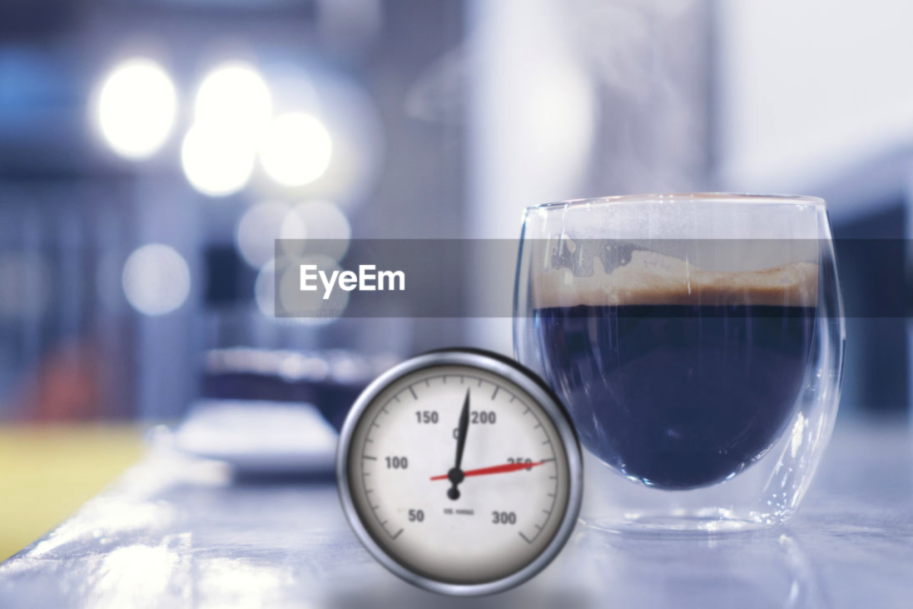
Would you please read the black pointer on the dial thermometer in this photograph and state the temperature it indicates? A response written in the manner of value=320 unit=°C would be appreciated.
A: value=185 unit=°C
